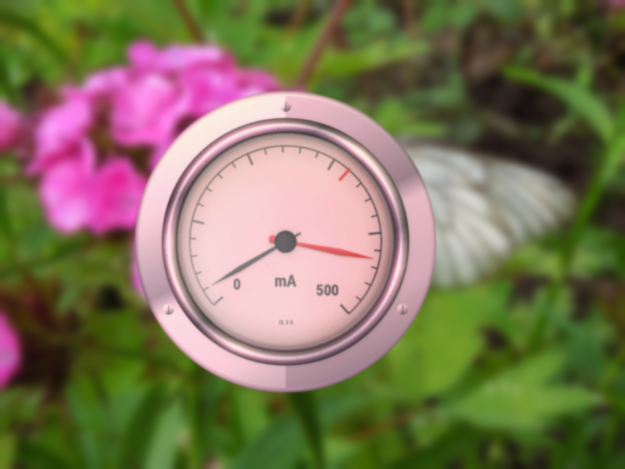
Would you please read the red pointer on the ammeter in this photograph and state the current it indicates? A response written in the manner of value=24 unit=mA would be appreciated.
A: value=430 unit=mA
